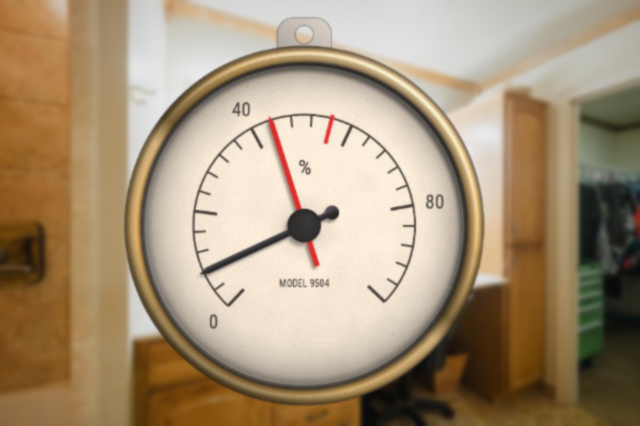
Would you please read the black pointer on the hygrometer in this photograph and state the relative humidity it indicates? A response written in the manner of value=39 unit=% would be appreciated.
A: value=8 unit=%
